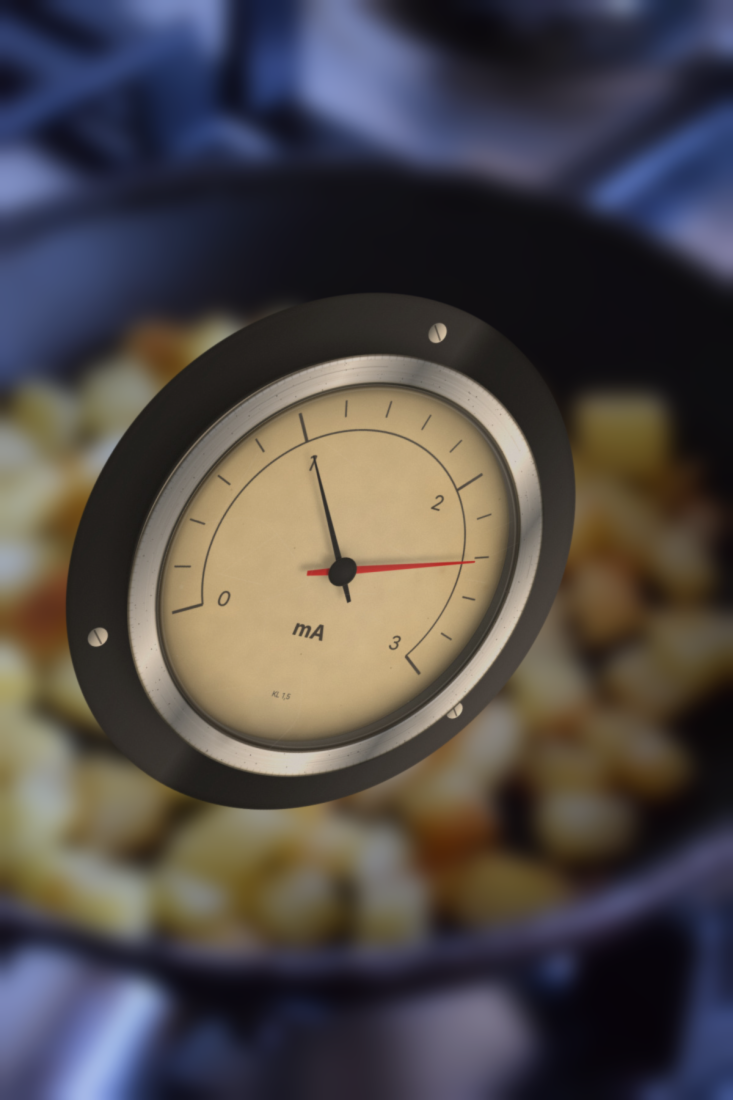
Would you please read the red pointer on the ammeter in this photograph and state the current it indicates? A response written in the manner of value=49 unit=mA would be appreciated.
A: value=2.4 unit=mA
